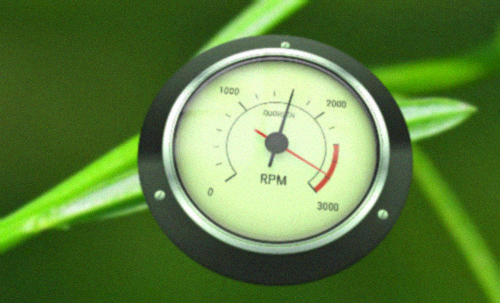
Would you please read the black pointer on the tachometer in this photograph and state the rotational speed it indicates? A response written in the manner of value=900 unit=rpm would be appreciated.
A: value=1600 unit=rpm
